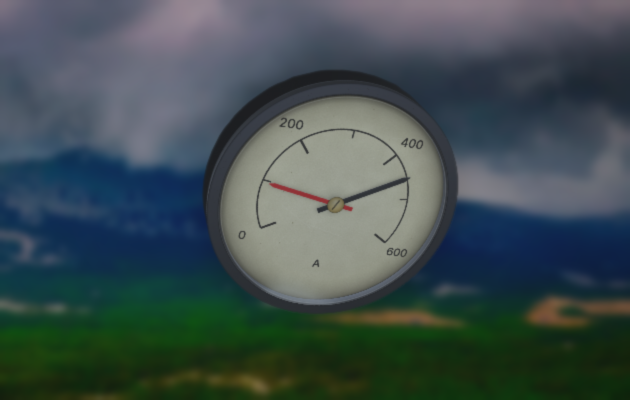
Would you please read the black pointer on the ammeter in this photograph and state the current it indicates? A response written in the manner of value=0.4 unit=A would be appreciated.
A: value=450 unit=A
